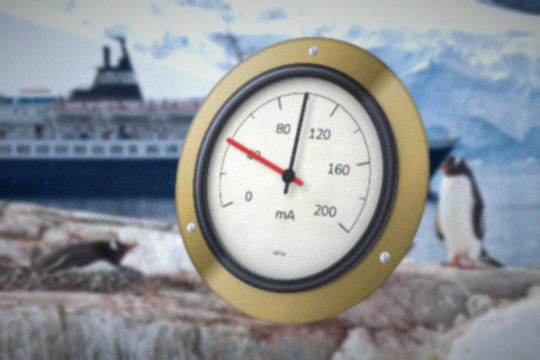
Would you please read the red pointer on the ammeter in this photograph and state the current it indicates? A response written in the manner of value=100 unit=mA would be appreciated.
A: value=40 unit=mA
